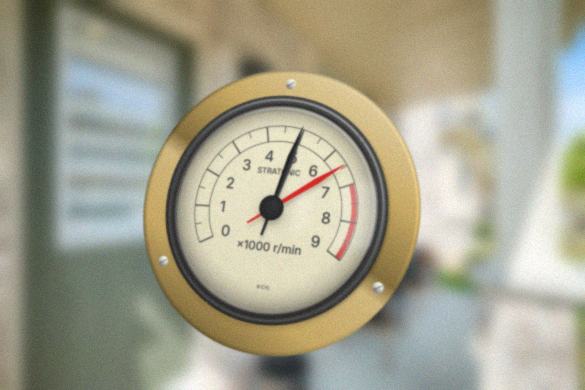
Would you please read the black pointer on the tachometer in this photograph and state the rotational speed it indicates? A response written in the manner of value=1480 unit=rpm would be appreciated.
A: value=5000 unit=rpm
